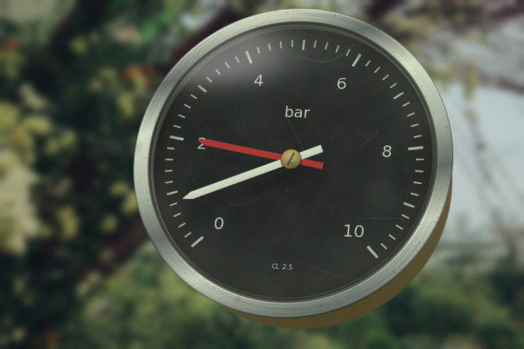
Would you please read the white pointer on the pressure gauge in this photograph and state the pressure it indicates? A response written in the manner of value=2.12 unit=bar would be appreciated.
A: value=0.8 unit=bar
